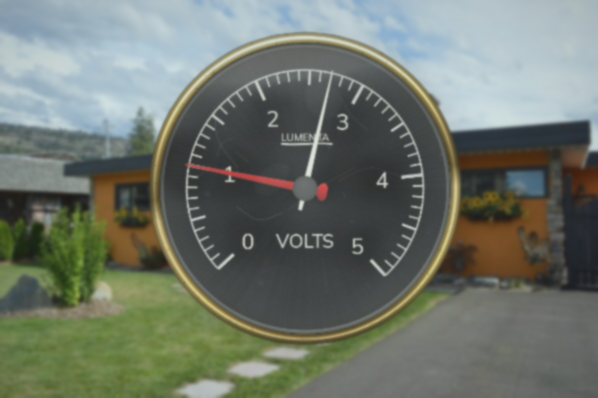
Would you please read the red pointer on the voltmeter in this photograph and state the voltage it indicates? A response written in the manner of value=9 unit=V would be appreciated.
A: value=1 unit=V
